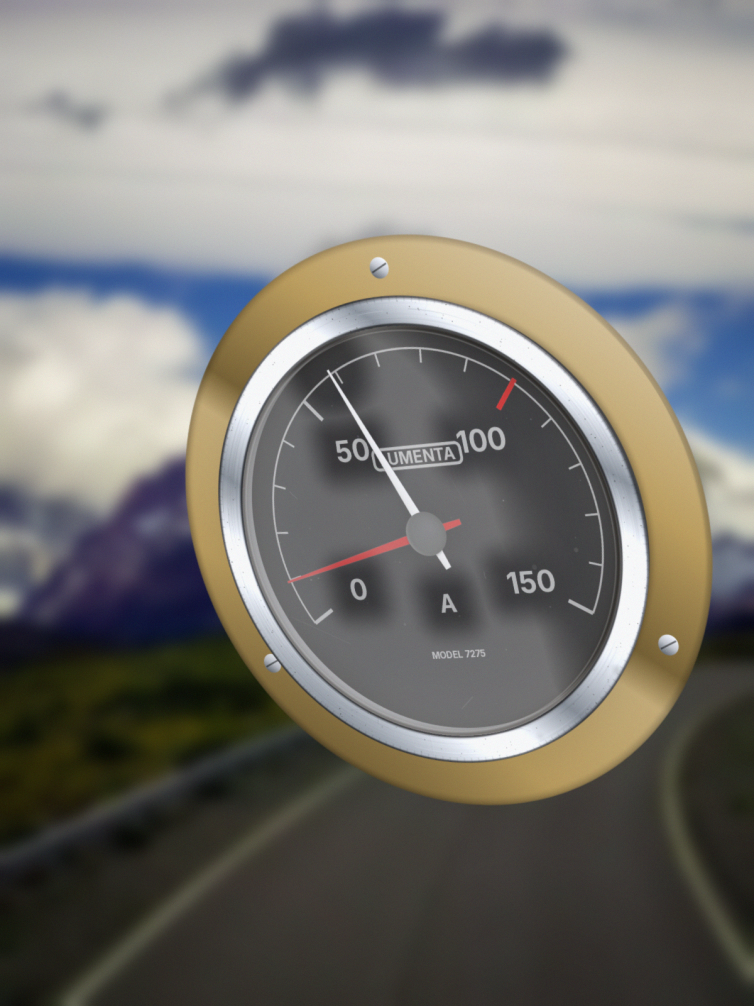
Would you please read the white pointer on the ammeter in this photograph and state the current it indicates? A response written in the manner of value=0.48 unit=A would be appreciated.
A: value=60 unit=A
